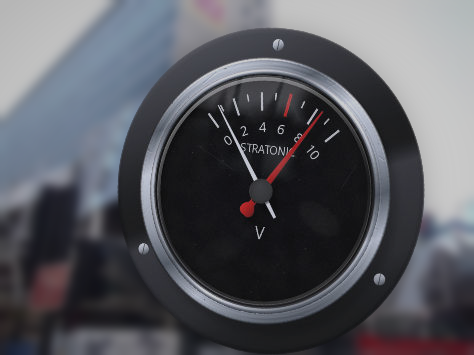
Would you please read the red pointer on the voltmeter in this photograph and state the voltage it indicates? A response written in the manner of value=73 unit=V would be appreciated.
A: value=8.5 unit=V
